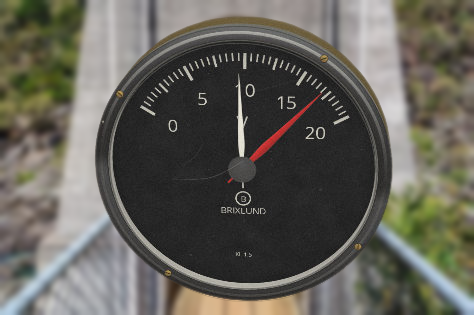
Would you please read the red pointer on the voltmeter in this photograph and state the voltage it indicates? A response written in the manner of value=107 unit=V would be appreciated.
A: value=17 unit=V
